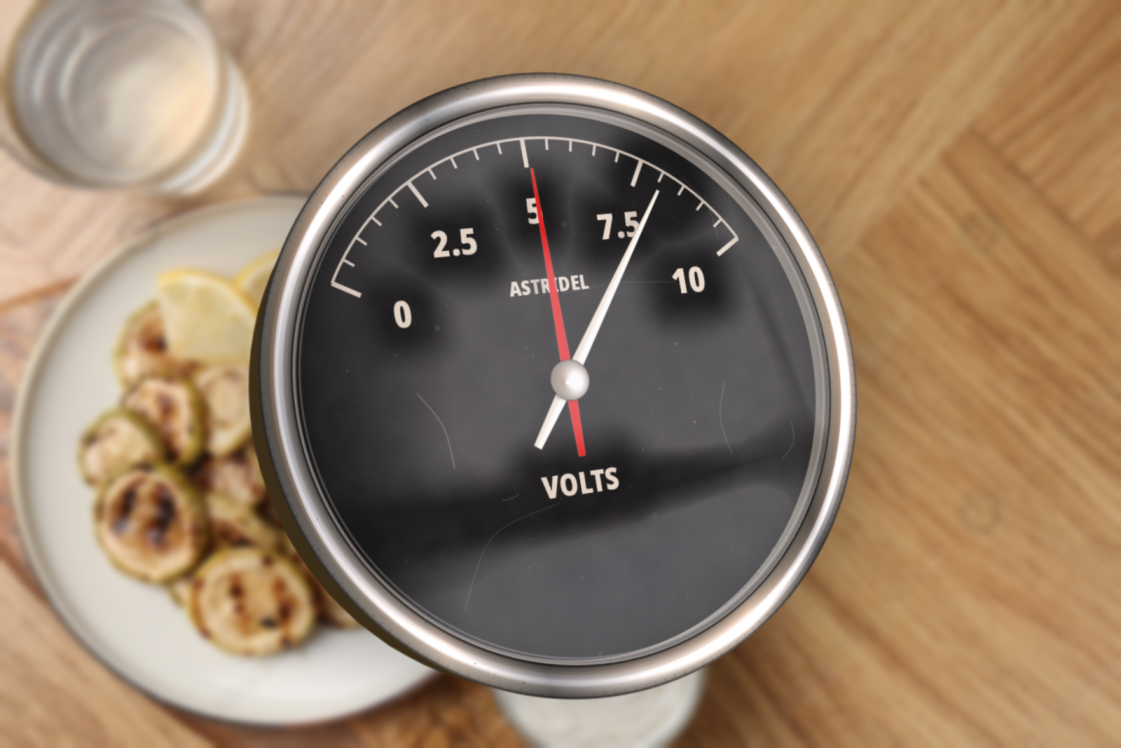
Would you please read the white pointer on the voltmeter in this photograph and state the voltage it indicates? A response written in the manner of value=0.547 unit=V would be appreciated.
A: value=8 unit=V
